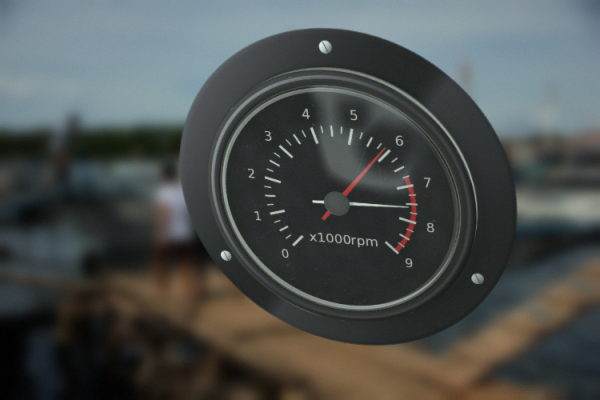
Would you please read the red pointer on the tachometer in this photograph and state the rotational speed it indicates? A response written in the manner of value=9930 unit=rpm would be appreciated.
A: value=5875 unit=rpm
